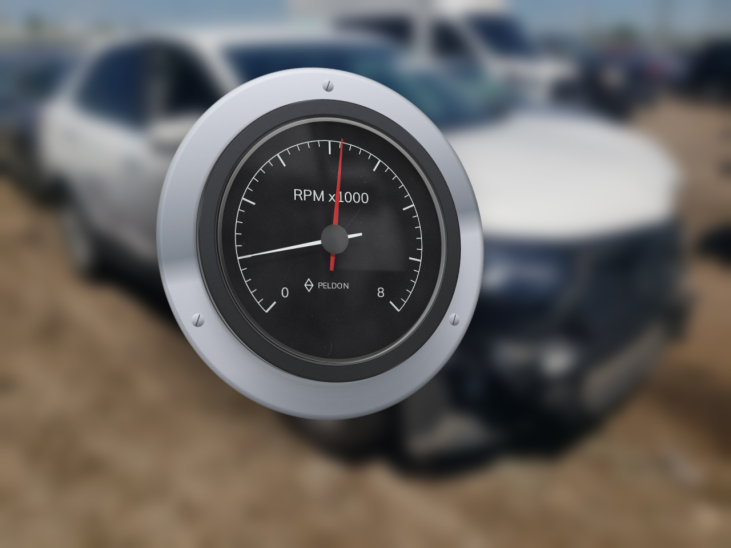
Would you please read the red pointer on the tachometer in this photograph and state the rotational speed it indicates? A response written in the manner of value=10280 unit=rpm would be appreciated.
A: value=4200 unit=rpm
